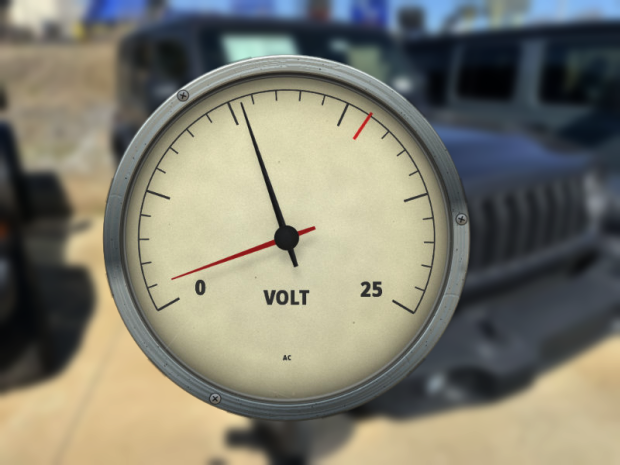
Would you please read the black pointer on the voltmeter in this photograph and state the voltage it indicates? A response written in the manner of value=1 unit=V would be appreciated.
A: value=10.5 unit=V
